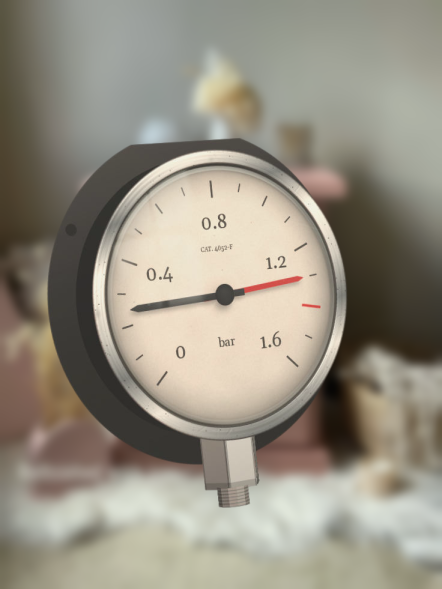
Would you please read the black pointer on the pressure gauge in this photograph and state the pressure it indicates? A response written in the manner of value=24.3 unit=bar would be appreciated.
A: value=0.25 unit=bar
